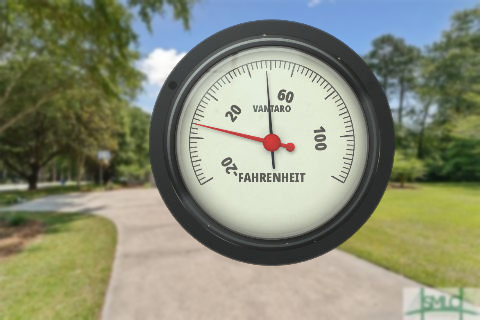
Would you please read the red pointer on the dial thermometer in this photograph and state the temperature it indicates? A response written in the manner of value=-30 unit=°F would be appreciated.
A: value=6 unit=°F
